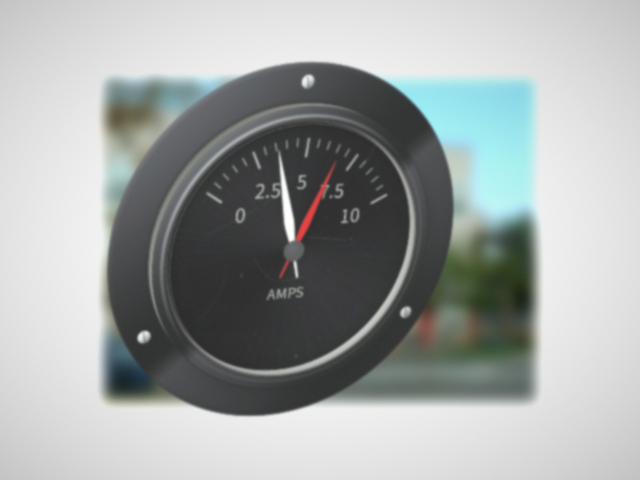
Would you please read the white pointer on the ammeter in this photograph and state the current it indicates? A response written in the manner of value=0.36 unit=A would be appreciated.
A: value=3.5 unit=A
